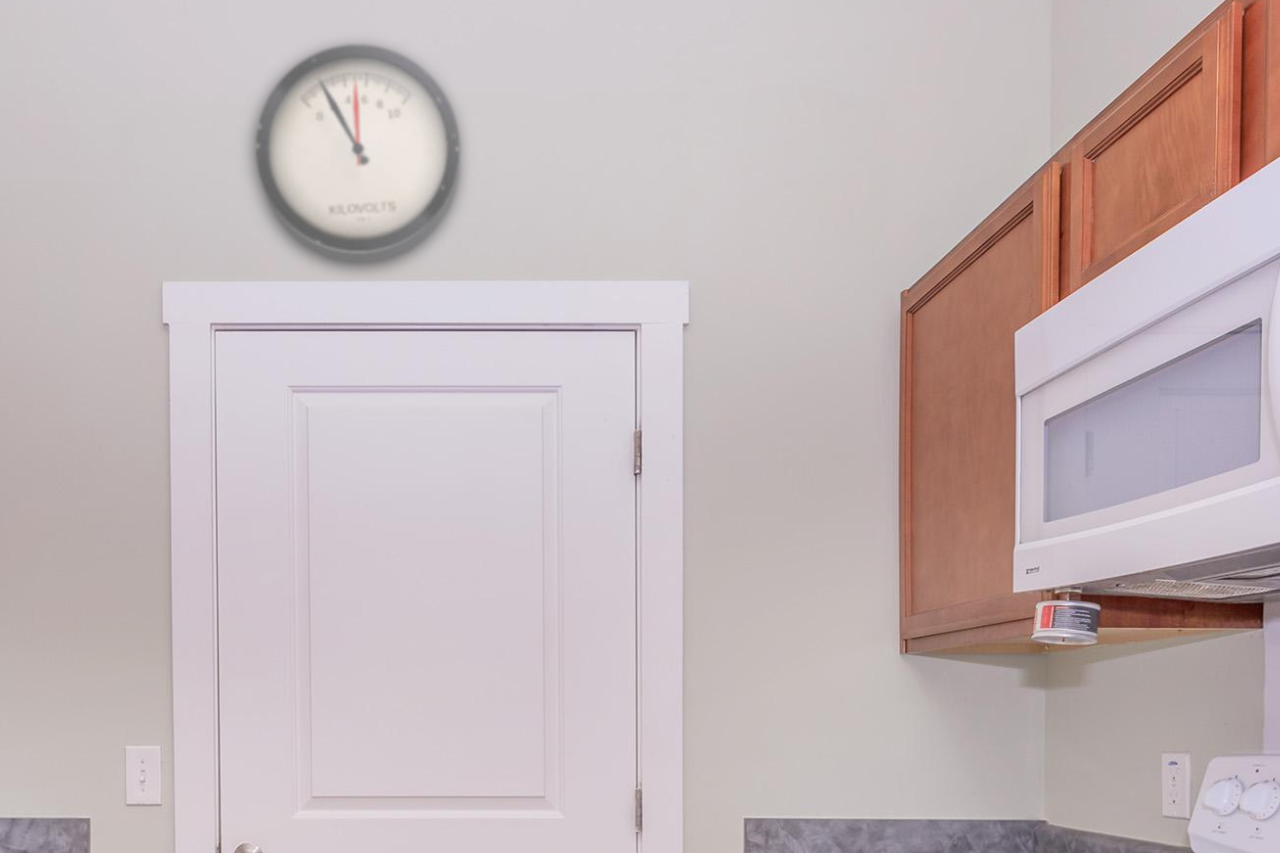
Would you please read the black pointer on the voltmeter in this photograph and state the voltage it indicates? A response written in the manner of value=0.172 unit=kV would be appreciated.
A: value=2 unit=kV
